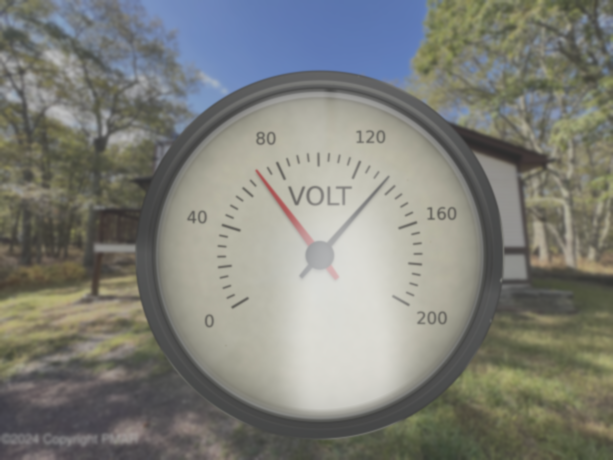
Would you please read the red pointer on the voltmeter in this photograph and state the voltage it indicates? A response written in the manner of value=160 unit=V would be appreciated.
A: value=70 unit=V
